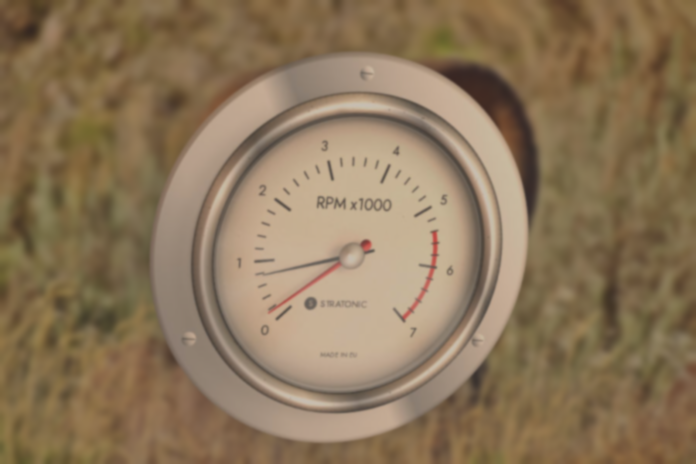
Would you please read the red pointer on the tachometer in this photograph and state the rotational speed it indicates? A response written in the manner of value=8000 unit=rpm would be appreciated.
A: value=200 unit=rpm
